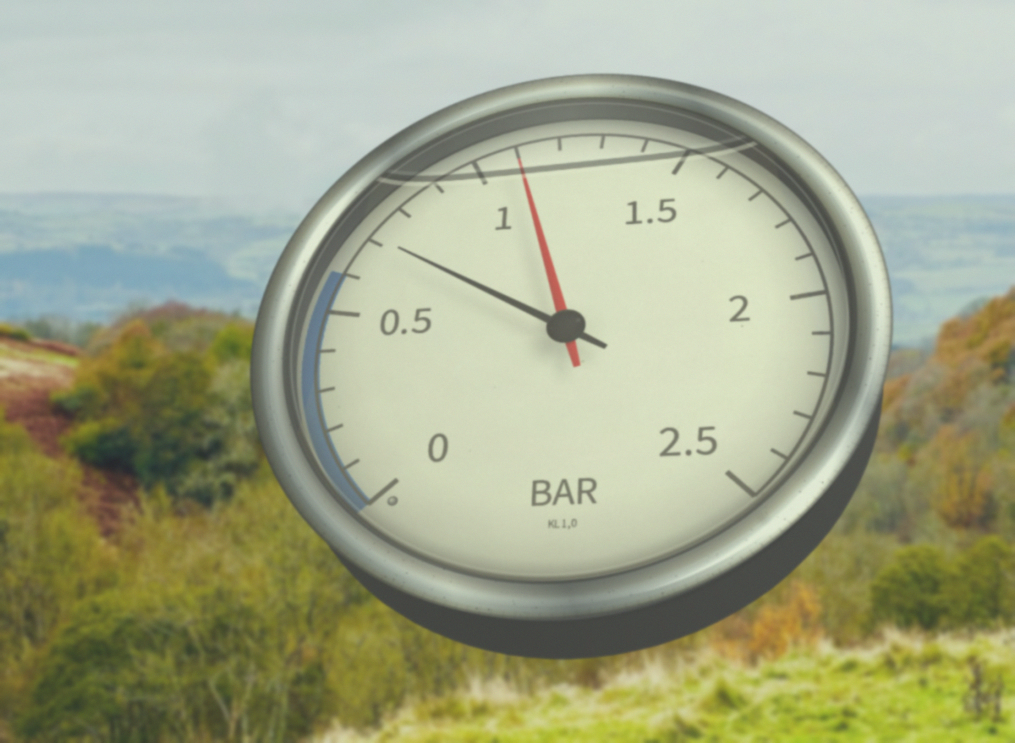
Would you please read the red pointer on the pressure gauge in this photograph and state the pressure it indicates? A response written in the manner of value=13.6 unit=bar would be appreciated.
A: value=1.1 unit=bar
